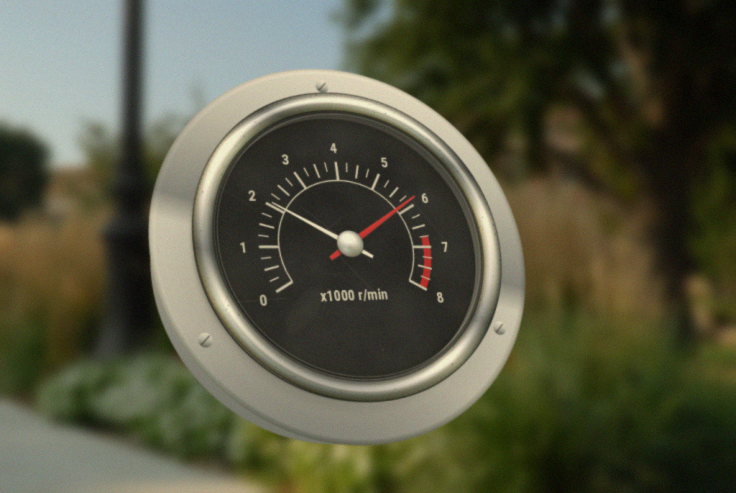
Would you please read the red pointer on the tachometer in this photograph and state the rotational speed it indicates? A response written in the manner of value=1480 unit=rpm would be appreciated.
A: value=5875 unit=rpm
